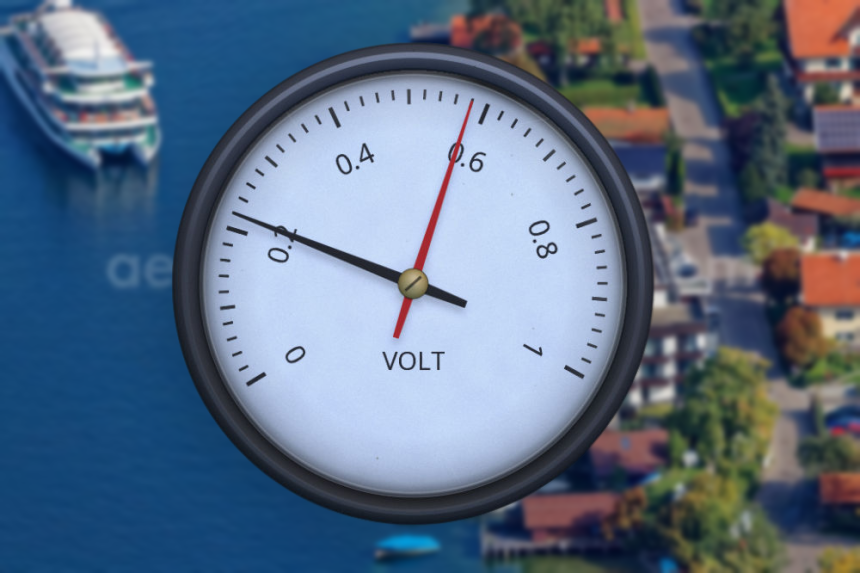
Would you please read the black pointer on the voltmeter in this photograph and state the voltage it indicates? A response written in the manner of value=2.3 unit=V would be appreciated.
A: value=0.22 unit=V
